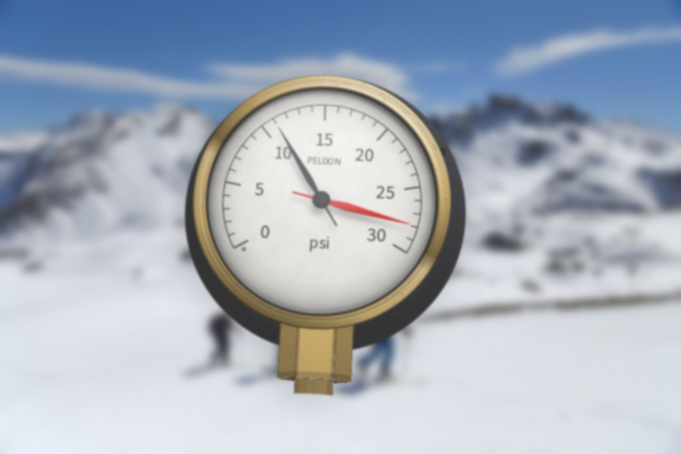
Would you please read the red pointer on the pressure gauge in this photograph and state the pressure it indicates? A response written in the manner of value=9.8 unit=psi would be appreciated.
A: value=28 unit=psi
